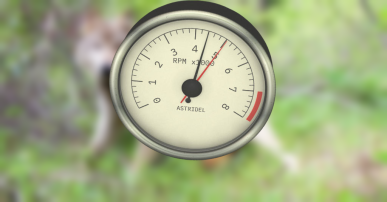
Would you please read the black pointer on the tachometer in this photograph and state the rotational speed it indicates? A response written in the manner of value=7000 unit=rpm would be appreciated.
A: value=4400 unit=rpm
